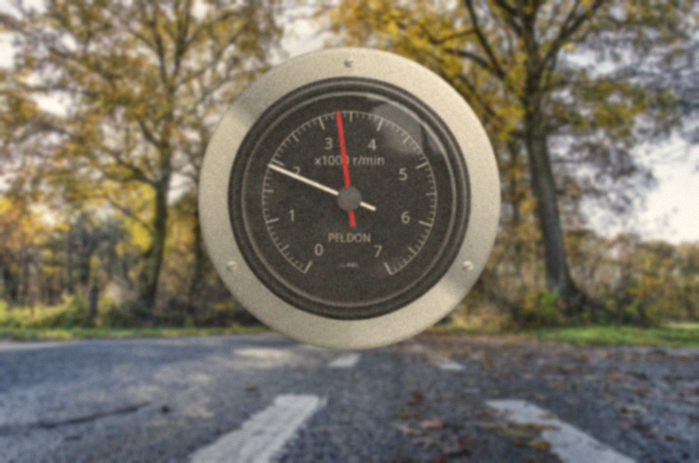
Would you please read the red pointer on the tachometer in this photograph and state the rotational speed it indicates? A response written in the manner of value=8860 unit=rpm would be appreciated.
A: value=3300 unit=rpm
